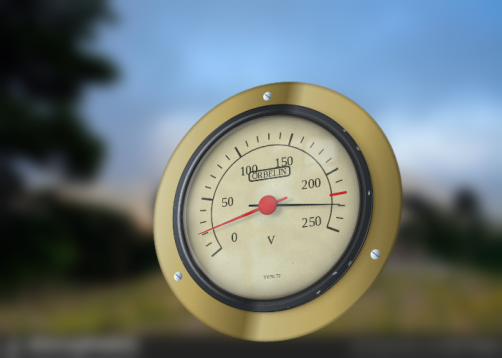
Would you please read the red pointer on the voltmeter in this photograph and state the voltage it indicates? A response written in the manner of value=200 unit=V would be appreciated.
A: value=20 unit=V
